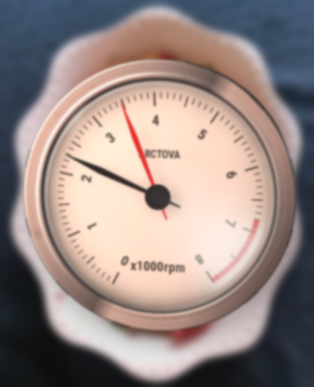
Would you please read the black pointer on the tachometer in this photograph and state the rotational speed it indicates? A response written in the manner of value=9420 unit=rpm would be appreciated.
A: value=2300 unit=rpm
